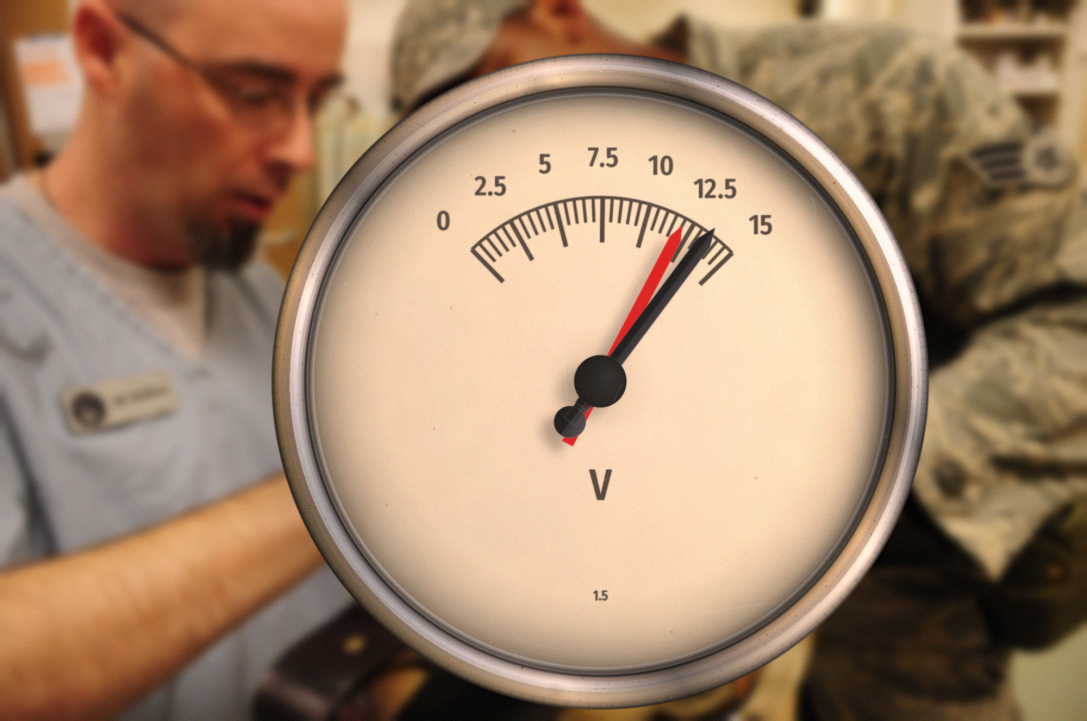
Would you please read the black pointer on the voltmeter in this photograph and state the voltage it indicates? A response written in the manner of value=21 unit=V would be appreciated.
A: value=13.5 unit=V
